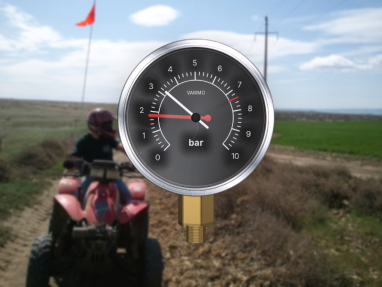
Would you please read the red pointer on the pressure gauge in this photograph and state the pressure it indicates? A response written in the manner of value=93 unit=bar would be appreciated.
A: value=1.8 unit=bar
